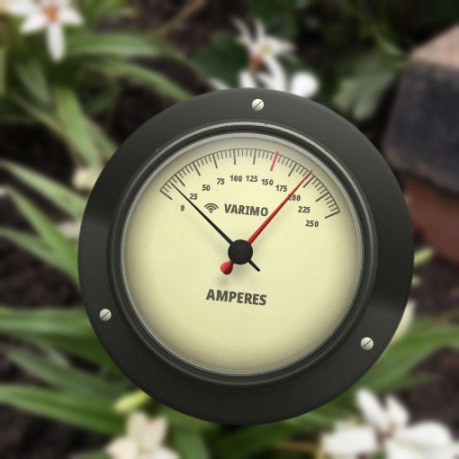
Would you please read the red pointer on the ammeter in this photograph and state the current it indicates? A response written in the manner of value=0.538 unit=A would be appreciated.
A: value=195 unit=A
